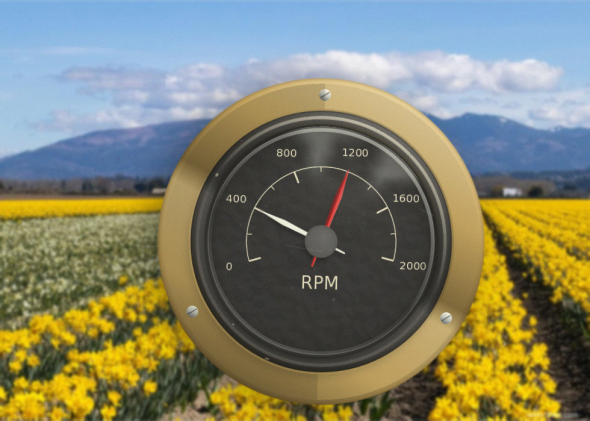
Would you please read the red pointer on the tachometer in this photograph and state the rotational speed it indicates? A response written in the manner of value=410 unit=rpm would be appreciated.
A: value=1200 unit=rpm
